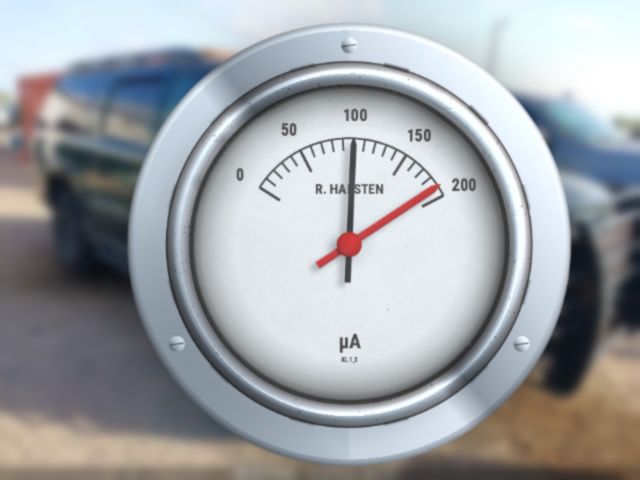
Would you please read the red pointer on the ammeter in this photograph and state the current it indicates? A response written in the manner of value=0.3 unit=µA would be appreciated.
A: value=190 unit=µA
